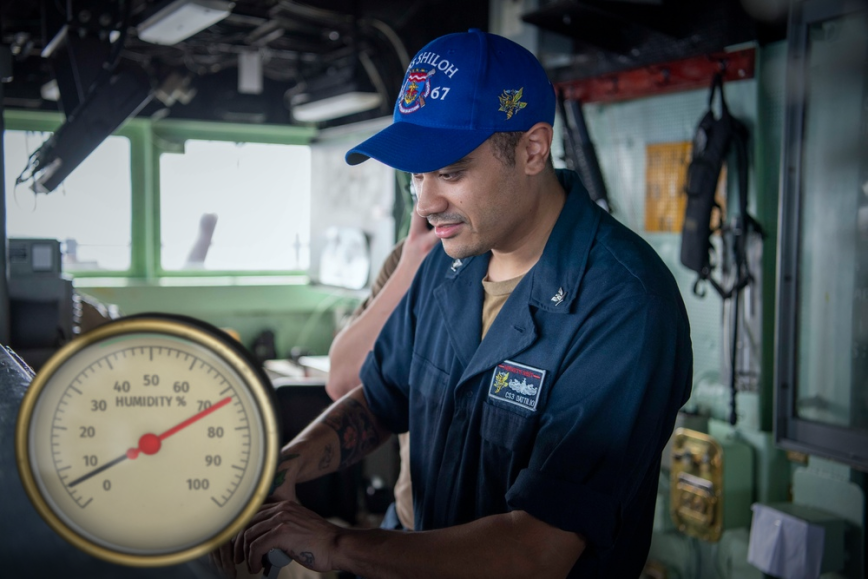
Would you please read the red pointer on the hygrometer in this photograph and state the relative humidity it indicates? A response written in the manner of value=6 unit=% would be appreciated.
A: value=72 unit=%
